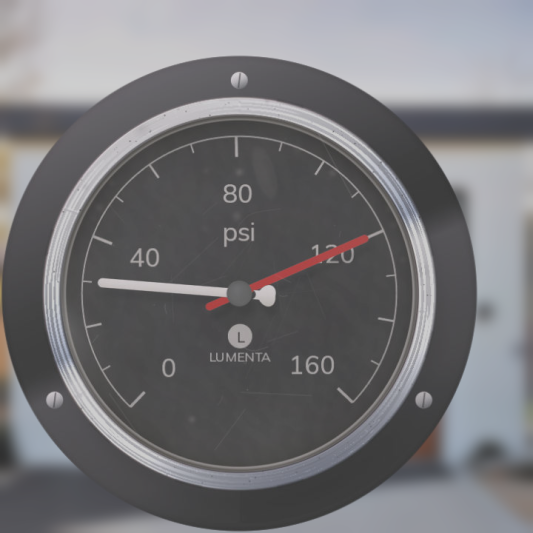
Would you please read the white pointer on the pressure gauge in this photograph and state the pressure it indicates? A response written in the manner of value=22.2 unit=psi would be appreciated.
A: value=30 unit=psi
